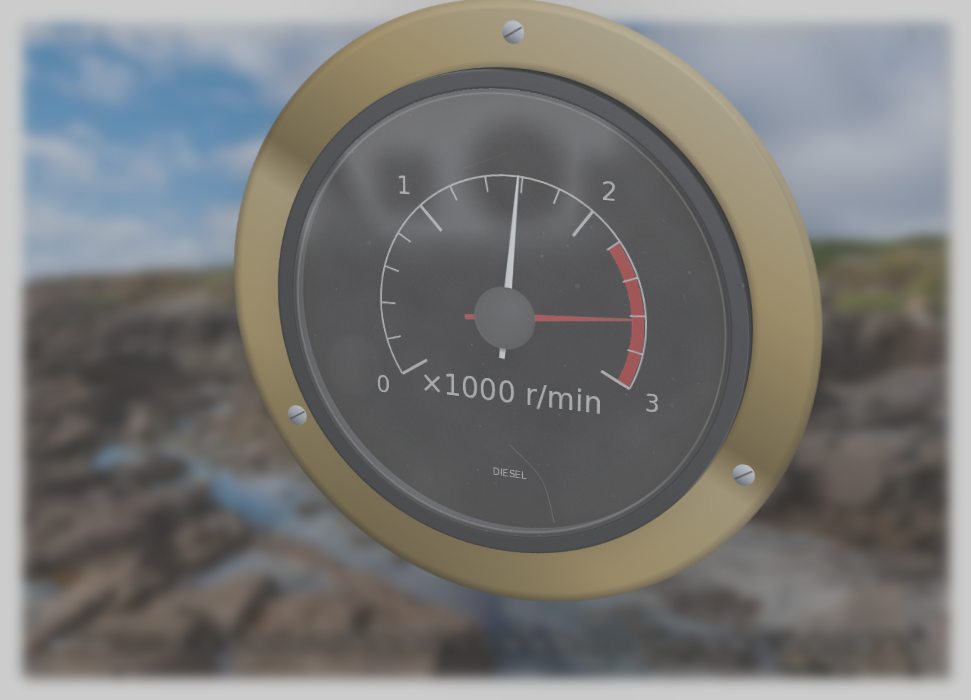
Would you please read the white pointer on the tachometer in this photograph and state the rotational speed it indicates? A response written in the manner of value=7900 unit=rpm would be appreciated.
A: value=1600 unit=rpm
